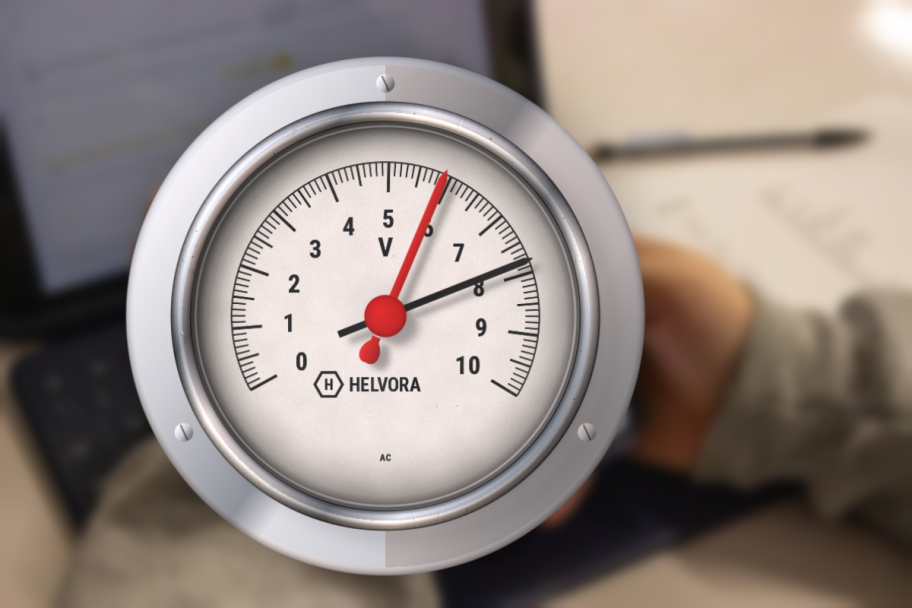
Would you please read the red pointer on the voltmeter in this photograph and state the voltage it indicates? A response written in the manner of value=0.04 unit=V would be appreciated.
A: value=5.9 unit=V
